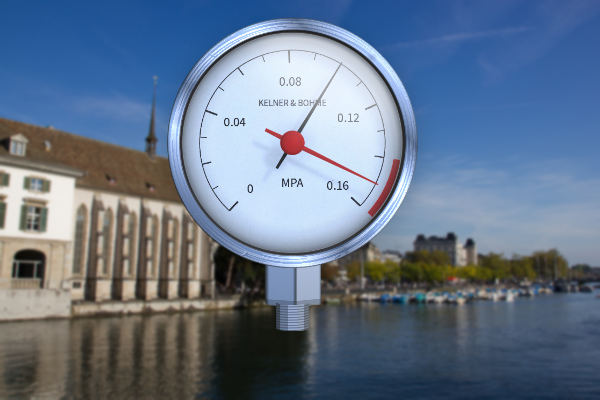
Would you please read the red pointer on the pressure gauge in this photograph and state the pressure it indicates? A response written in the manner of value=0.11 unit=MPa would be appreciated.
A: value=0.15 unit=MPa
